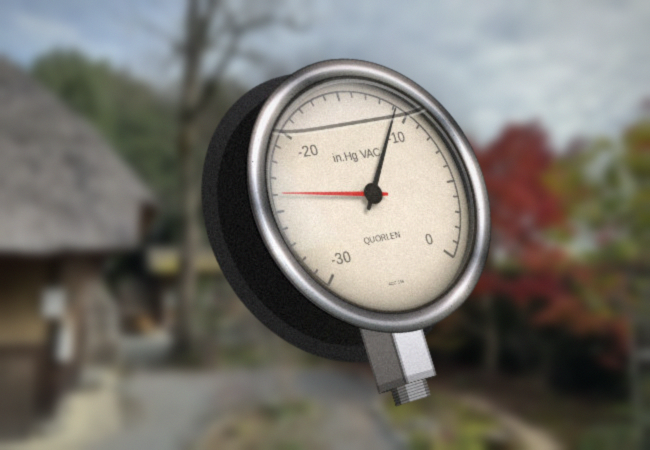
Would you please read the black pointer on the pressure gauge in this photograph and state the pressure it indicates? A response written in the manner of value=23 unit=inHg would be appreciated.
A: value=-11 unit=inHg
